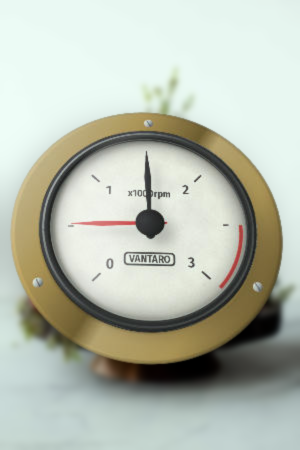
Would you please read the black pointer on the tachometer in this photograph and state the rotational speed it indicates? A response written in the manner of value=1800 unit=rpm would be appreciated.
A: value=1500 unit=rpm
